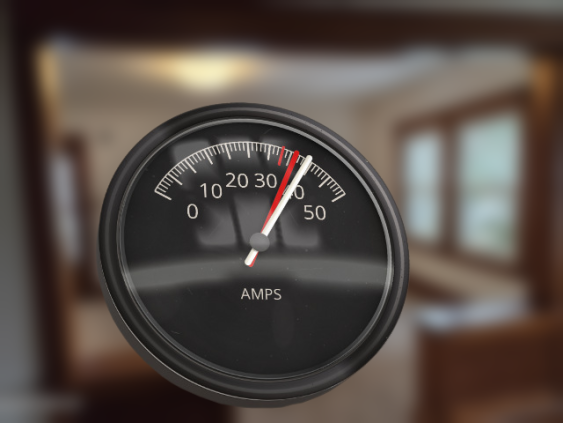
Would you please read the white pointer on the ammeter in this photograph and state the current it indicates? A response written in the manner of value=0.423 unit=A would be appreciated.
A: value=39 unit=A
